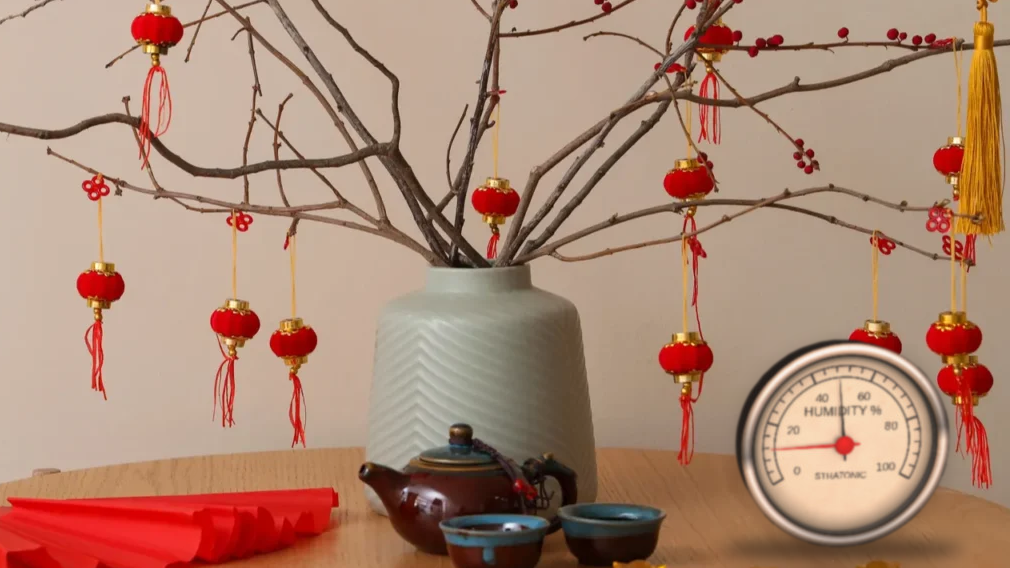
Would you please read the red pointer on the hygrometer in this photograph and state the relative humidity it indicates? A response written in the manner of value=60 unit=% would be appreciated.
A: value=12 unit=%
